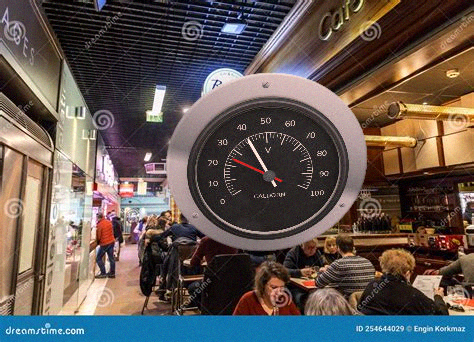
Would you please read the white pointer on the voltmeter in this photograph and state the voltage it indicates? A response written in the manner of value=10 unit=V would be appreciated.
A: value=40 unit=V
